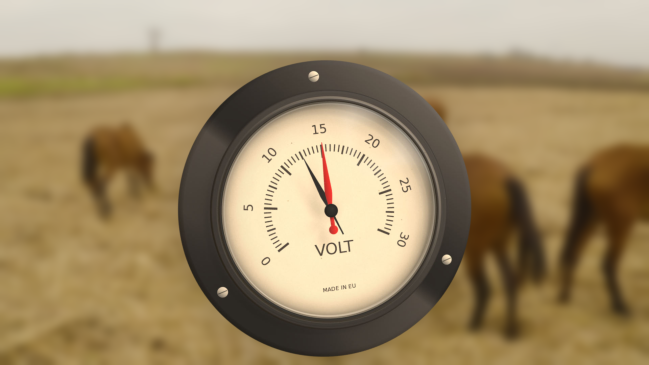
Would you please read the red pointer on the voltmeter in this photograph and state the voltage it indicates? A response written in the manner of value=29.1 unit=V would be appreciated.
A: value=15 unit=V
